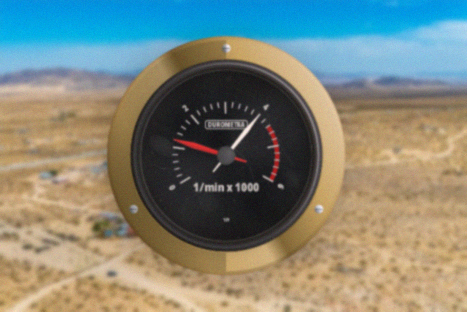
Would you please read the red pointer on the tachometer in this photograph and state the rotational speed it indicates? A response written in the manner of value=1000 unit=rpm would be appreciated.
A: value=1200 unit=rpm
